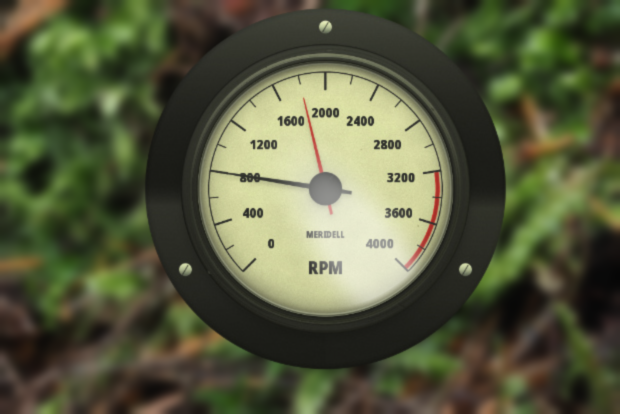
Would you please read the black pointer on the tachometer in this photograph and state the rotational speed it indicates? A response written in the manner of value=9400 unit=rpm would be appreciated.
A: value=800 unit=rpm
